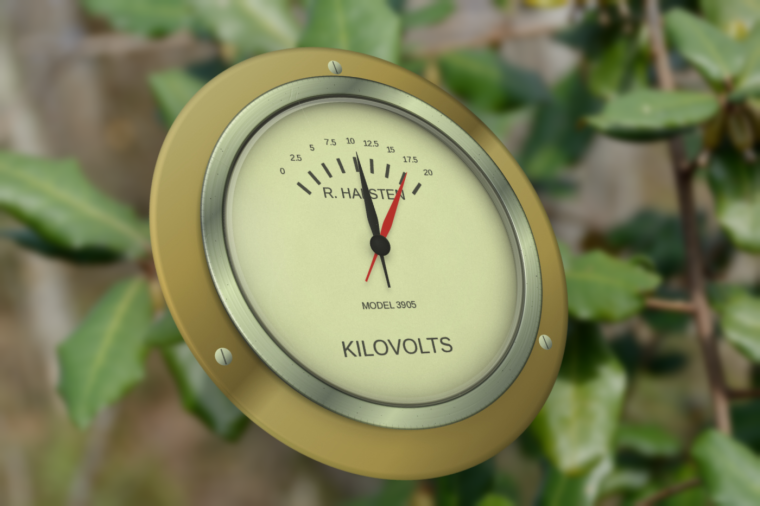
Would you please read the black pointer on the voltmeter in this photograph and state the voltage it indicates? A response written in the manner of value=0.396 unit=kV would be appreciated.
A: value=10 unit=kV
